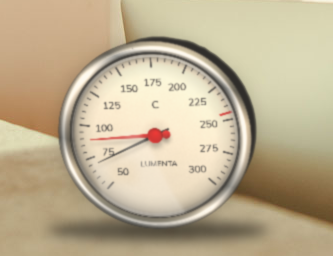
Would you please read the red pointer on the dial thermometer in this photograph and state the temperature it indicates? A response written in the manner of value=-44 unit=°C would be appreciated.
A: value=90 unit=°C
